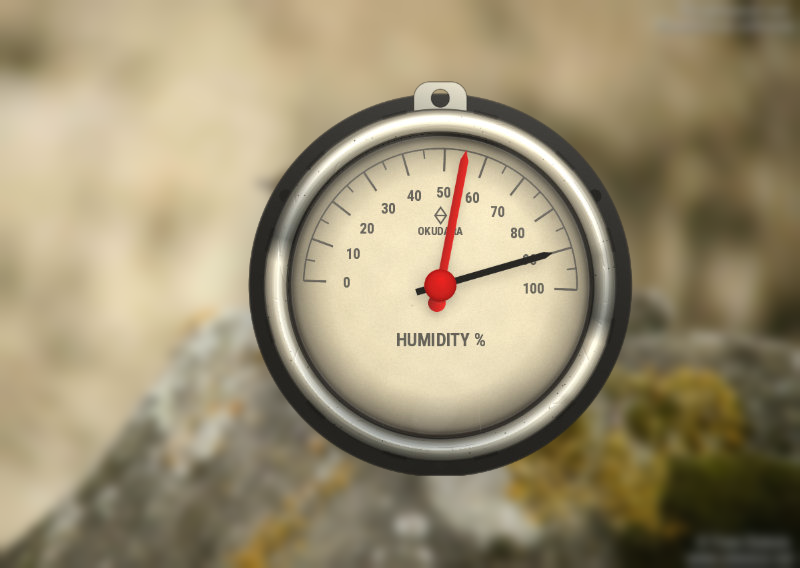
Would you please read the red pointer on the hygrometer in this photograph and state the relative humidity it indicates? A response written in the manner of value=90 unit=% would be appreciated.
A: value=55 unit=%
